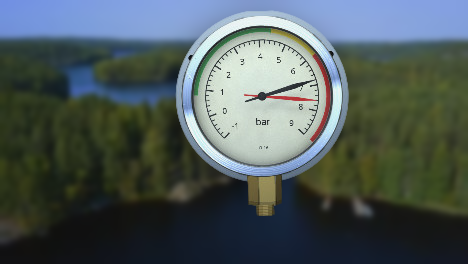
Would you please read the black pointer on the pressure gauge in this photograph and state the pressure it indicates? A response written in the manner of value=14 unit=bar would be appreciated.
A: value=6.8 unit=bar
